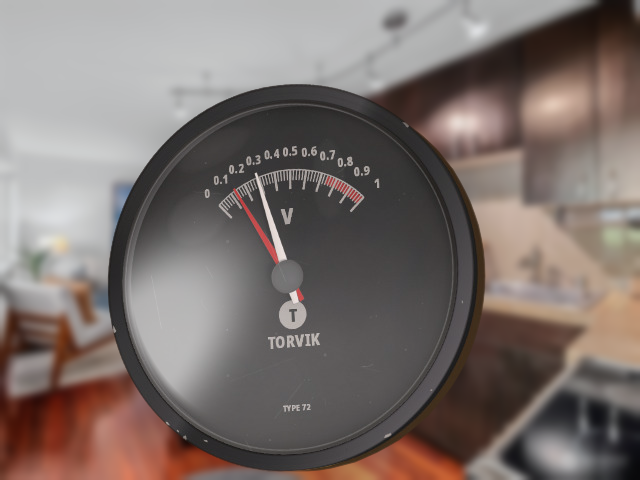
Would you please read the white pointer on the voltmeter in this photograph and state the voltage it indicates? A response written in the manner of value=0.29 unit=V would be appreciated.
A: value=0.3 unit=V
